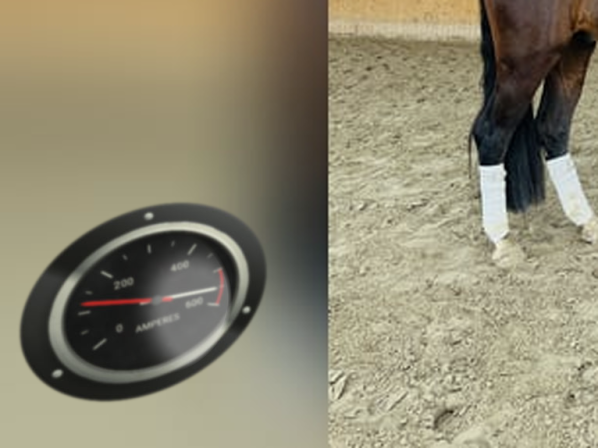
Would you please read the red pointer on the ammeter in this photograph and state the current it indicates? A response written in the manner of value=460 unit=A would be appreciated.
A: value=125 unit=A
